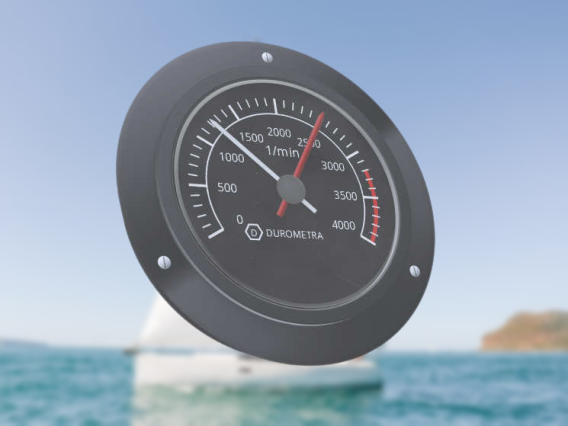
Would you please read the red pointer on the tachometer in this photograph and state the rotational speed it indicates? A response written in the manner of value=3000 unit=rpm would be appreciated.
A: value=2500 unit=rpm
